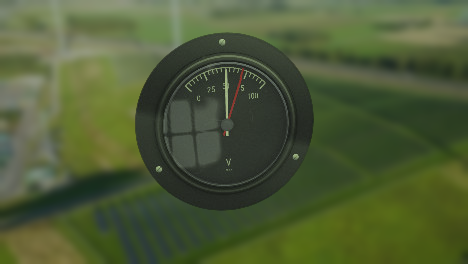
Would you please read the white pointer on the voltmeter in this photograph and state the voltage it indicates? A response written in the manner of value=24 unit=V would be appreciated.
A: value=50 unit=V
